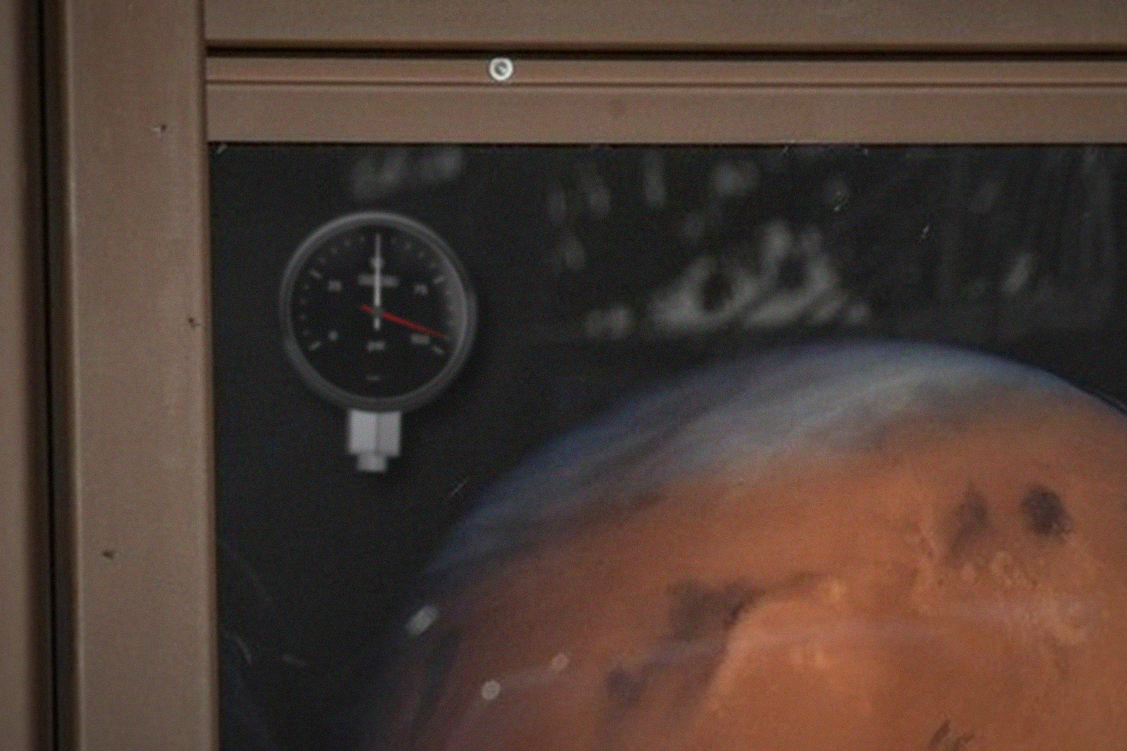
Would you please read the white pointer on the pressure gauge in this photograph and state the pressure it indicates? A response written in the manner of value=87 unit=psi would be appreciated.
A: value=50 unit=psi
